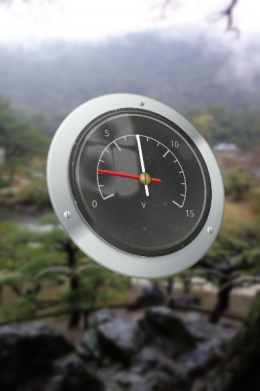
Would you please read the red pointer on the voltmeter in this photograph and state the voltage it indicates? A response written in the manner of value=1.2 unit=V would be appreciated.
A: value=2 unit=V
